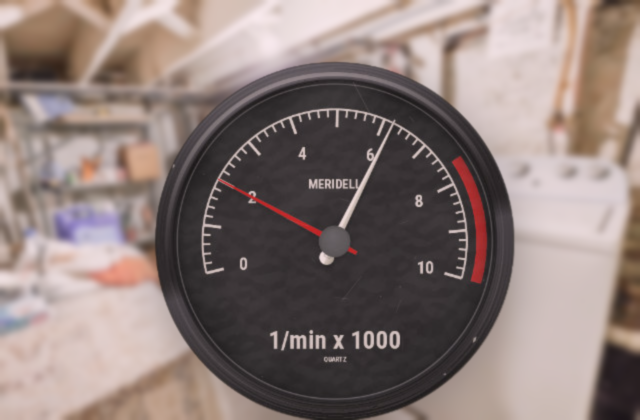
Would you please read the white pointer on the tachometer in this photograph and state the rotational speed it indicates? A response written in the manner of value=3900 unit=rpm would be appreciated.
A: value=6200 unit=rpm
